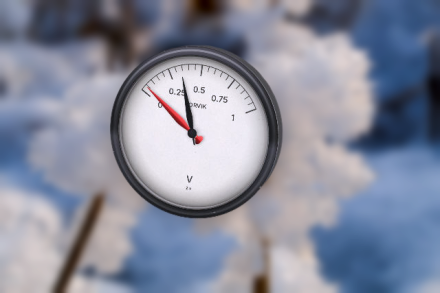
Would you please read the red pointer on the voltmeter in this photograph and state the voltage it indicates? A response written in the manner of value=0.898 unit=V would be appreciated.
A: value=0.05 unit=V
